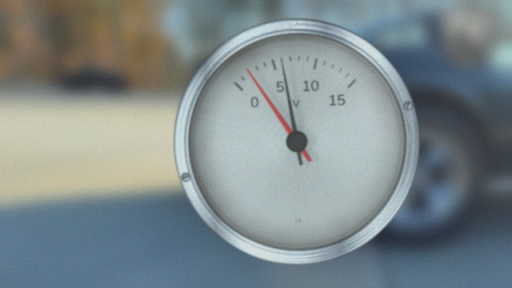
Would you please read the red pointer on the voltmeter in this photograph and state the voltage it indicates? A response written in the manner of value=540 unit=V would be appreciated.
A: value=2 unit=V
